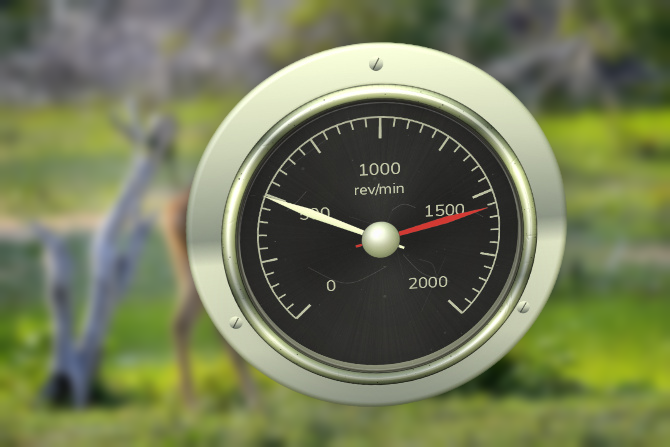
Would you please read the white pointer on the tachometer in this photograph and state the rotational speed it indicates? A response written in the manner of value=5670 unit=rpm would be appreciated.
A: value=500 unit=rpm
